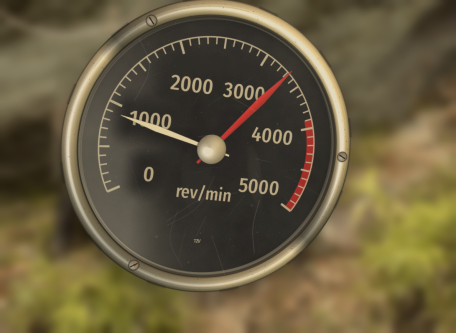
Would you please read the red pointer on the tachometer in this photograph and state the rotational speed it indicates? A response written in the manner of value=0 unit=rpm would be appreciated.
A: value=3300 unit=rpm
